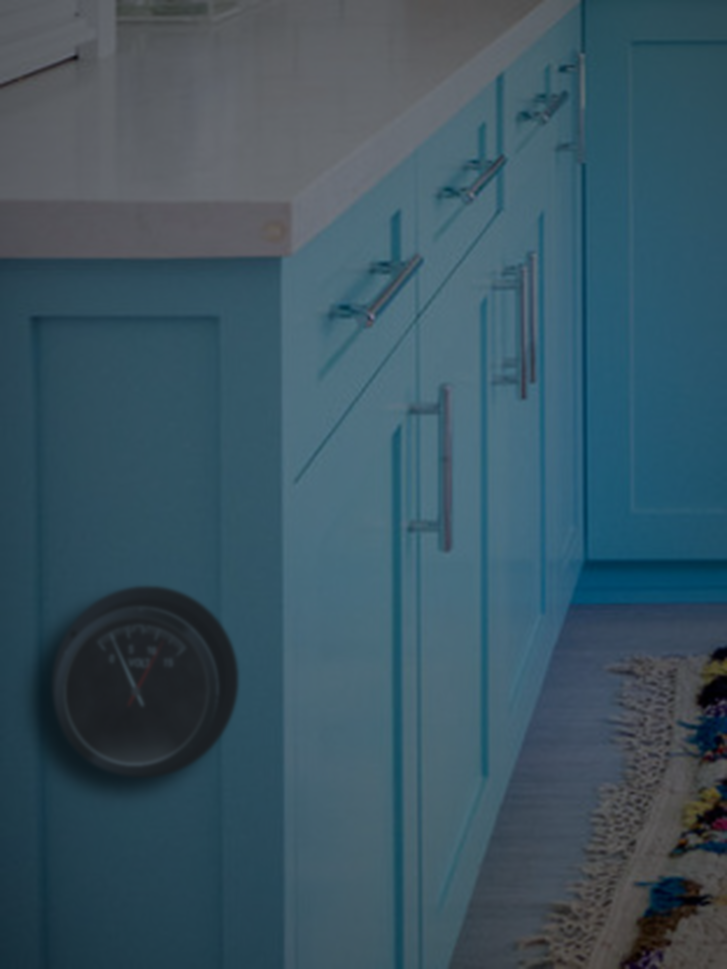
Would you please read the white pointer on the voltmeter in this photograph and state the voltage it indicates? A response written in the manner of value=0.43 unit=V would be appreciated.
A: value=2.5 unit=V
